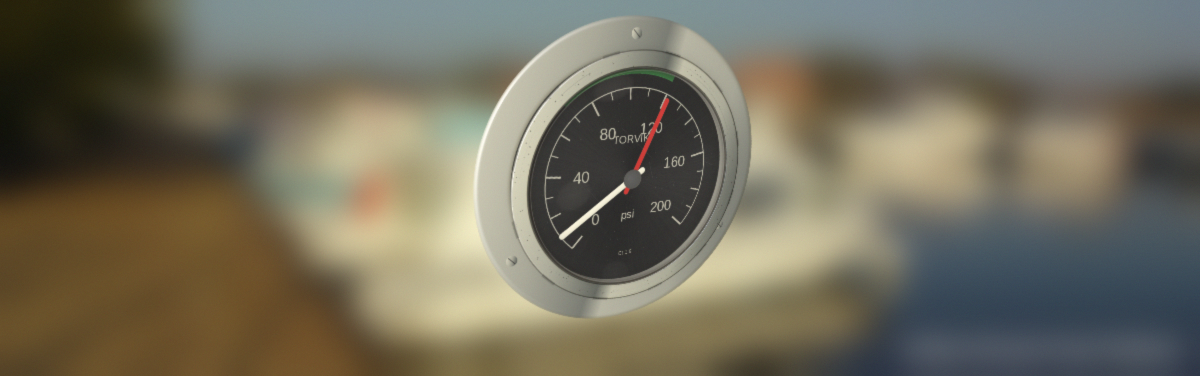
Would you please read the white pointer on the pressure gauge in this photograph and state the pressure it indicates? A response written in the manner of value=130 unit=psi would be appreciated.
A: value=10 unit=psi
